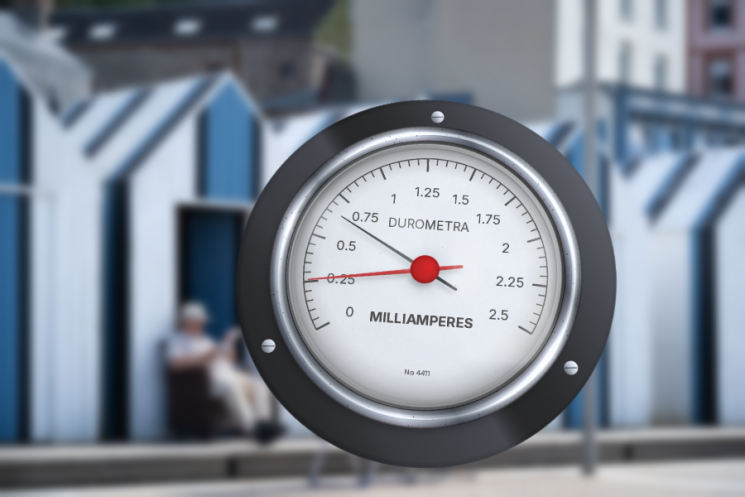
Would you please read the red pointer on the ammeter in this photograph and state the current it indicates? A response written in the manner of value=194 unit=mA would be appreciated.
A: value=0.25 unit=mA
